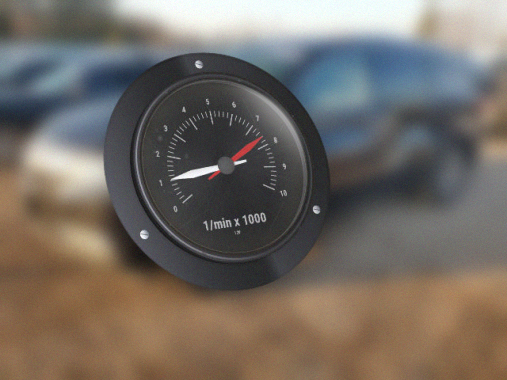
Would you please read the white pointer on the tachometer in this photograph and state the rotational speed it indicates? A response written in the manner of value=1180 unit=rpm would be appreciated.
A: value=1000 unit=rpm
